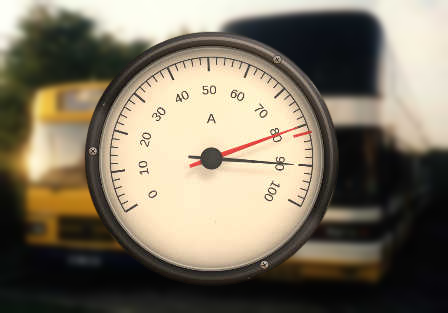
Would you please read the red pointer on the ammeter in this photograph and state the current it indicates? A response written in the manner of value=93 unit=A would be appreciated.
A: value=80 unit=A
